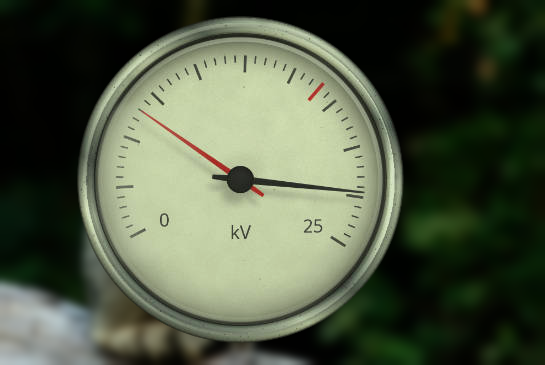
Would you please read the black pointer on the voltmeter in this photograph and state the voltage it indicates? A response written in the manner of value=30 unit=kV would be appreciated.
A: value=22.25 unit=kV
